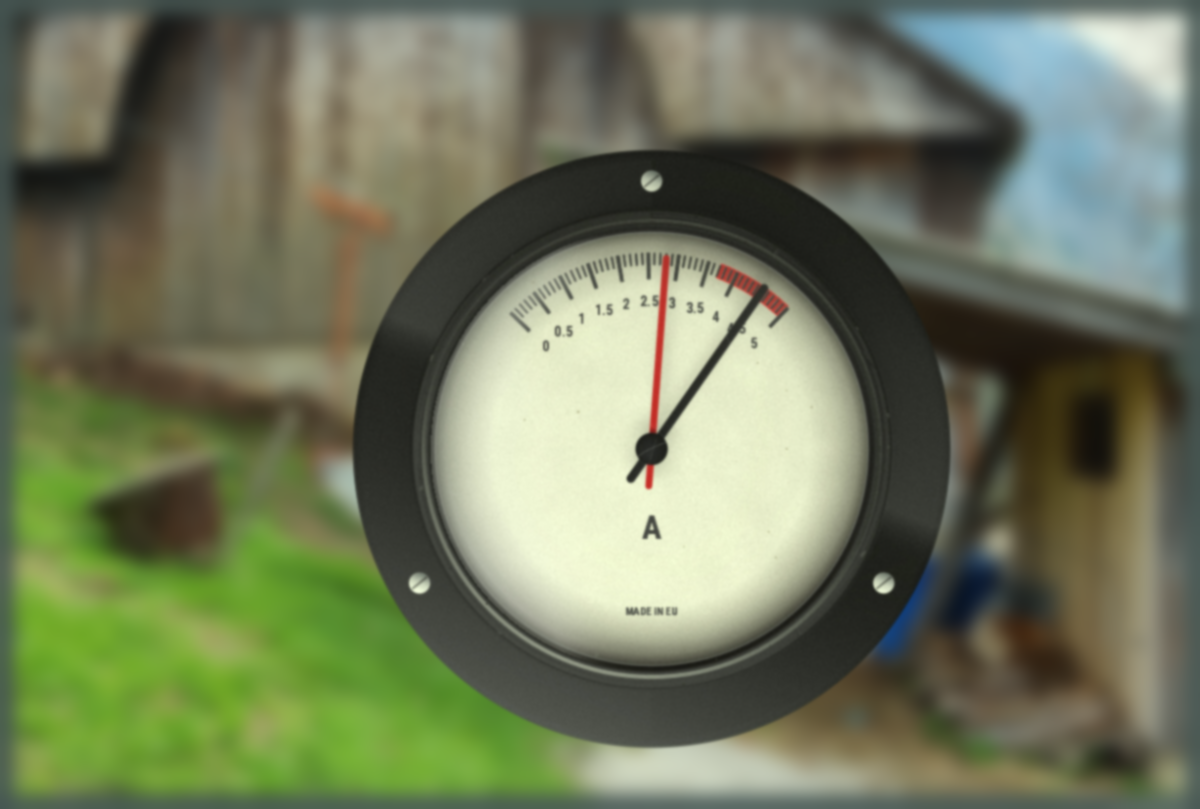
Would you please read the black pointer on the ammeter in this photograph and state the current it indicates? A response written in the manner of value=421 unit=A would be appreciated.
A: value=4.5 unit=A
